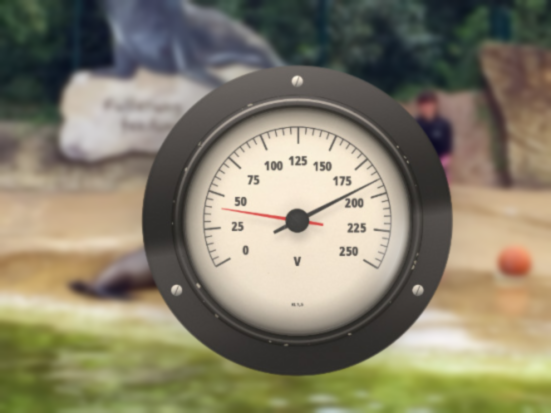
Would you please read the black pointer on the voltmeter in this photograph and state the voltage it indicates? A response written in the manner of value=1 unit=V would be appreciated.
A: value=190 unit=V
